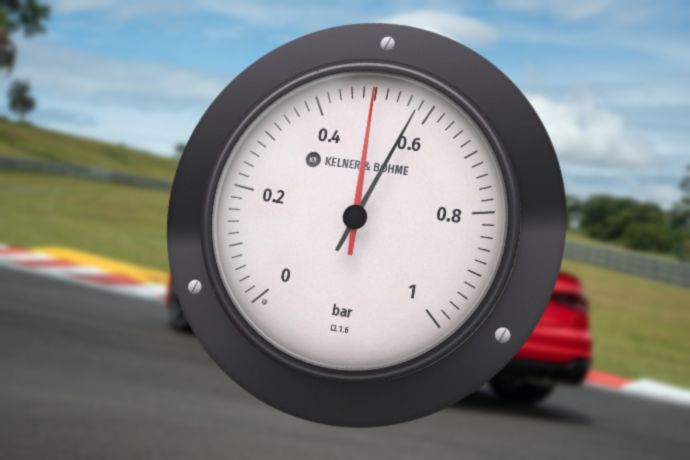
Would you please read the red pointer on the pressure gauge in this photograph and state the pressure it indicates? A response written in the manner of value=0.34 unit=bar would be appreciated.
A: value=0.5 unit=bar
